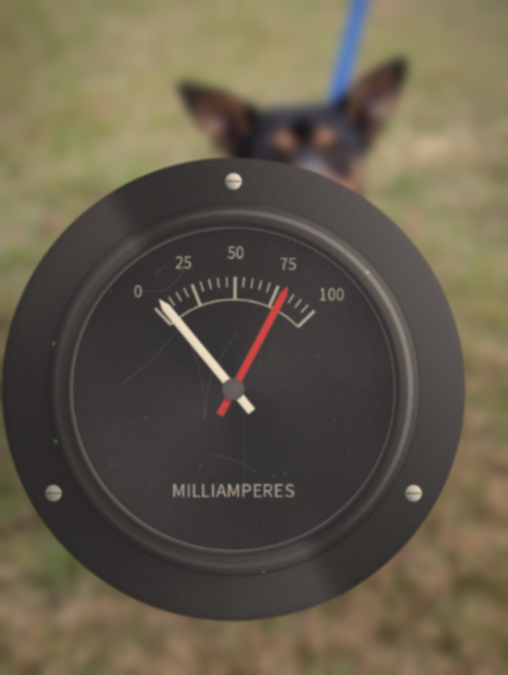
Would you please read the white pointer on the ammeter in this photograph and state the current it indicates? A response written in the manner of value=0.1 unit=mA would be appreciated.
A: value=5 unit=mA
